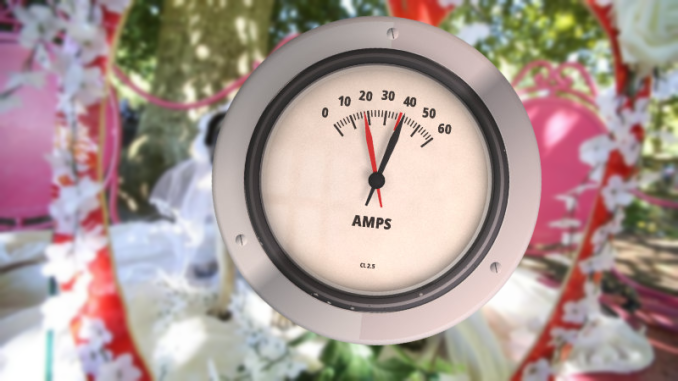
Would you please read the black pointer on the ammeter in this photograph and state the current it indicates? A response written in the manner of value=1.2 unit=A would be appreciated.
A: value=40 unit=A
